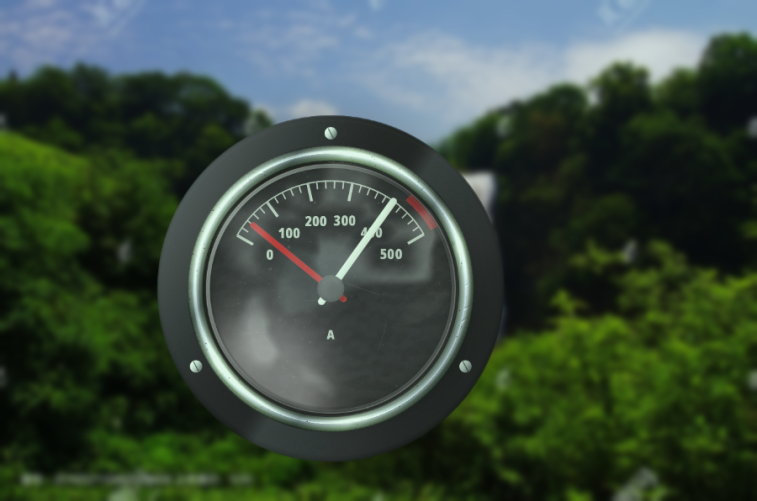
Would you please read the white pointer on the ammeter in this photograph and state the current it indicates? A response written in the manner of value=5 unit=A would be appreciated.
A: value=400 unit=A
